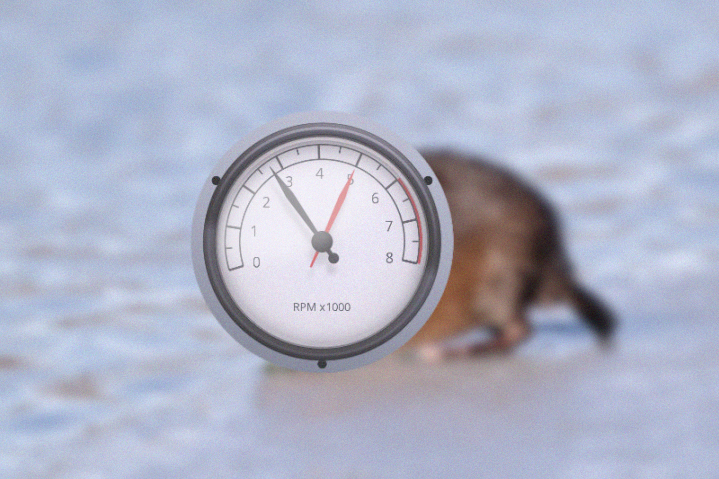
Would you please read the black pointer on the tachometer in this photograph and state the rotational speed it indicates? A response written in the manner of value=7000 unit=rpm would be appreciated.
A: value=2750 unit=rpm
